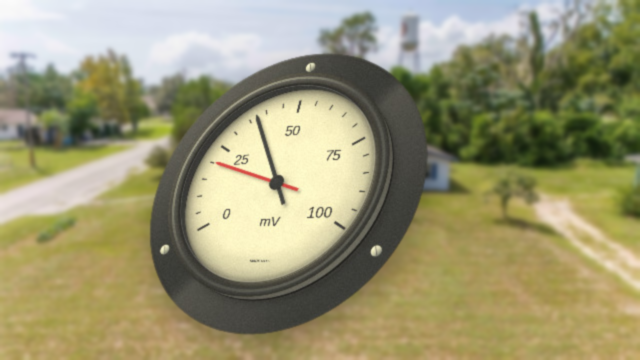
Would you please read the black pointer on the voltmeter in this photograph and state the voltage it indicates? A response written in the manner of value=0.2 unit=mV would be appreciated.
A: value=37.5 unit=mV
